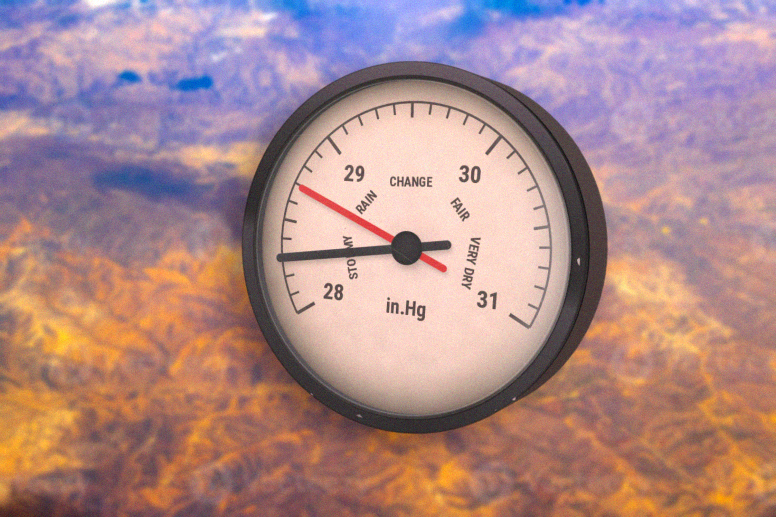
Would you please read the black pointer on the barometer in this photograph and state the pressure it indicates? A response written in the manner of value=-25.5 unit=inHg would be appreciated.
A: value=28.3 unit=inHg
